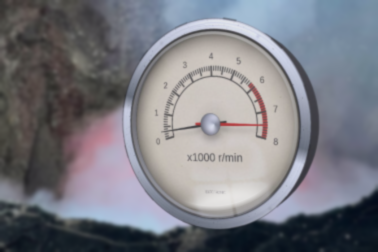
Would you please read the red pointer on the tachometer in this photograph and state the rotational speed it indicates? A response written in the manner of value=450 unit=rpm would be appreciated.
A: value=7500 unit=rpm
